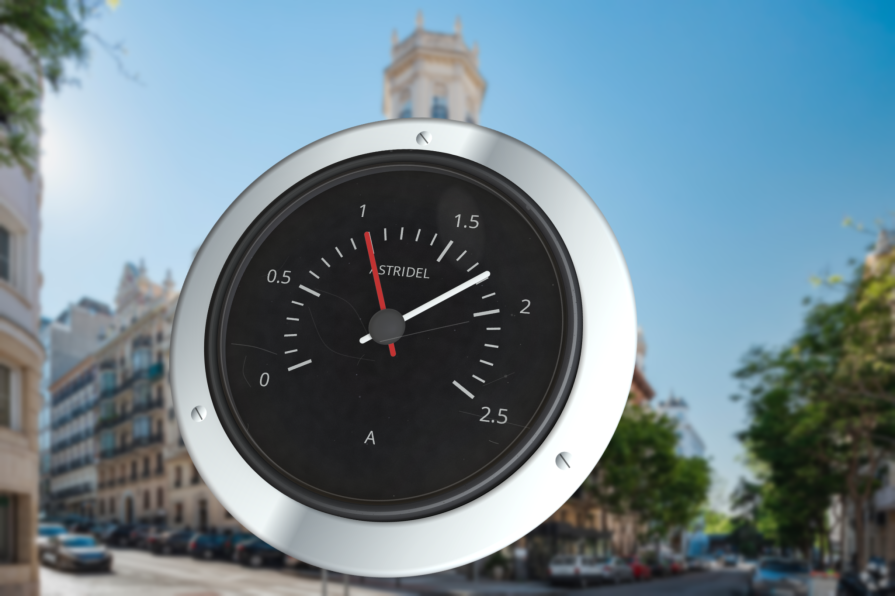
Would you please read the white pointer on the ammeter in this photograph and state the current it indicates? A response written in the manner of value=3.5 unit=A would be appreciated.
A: value=1.8 unit=A
